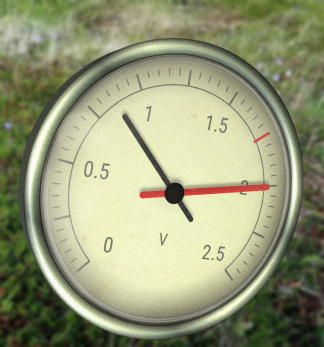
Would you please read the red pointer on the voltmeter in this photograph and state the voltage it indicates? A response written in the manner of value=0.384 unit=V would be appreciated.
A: value=2 unit=V
